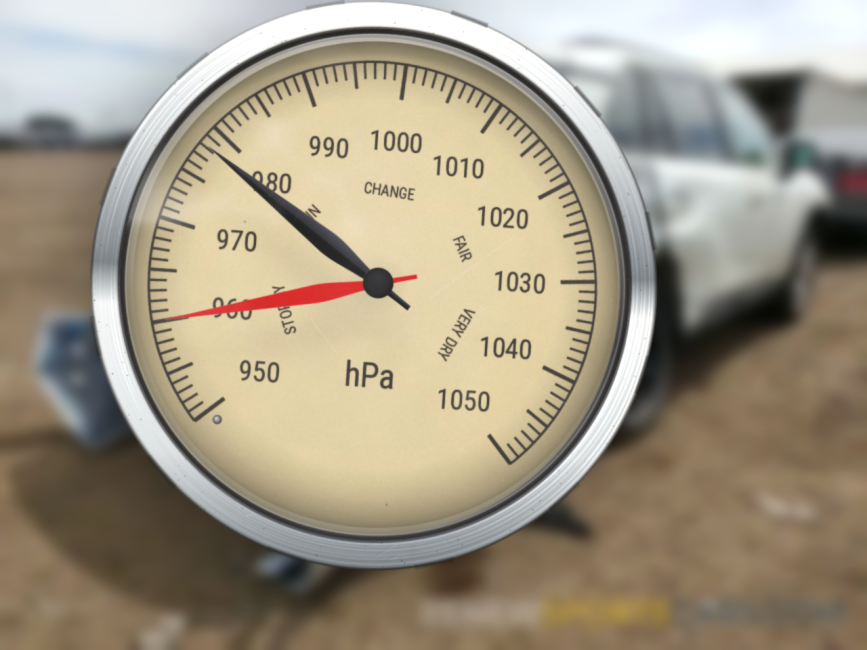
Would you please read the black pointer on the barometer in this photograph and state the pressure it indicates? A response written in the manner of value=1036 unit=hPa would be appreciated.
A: value=978 unit=hPa
